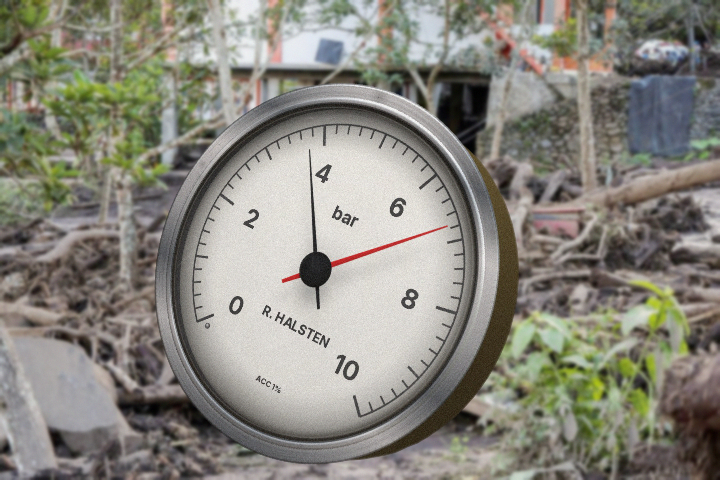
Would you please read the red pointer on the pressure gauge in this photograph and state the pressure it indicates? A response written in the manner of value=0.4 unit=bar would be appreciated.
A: value=6.8 unit=bar
